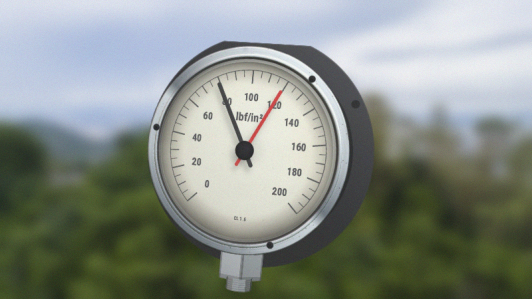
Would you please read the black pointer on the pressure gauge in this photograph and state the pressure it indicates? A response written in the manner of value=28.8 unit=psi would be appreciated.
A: value=80 unit=psi
